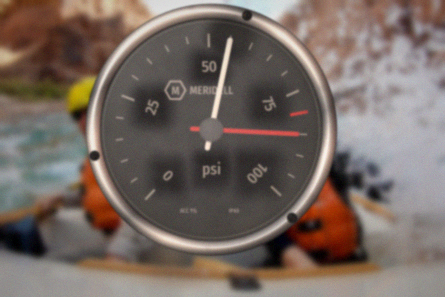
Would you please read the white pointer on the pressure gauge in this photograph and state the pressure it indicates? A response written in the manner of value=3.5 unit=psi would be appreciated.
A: value=55 unit=psi
